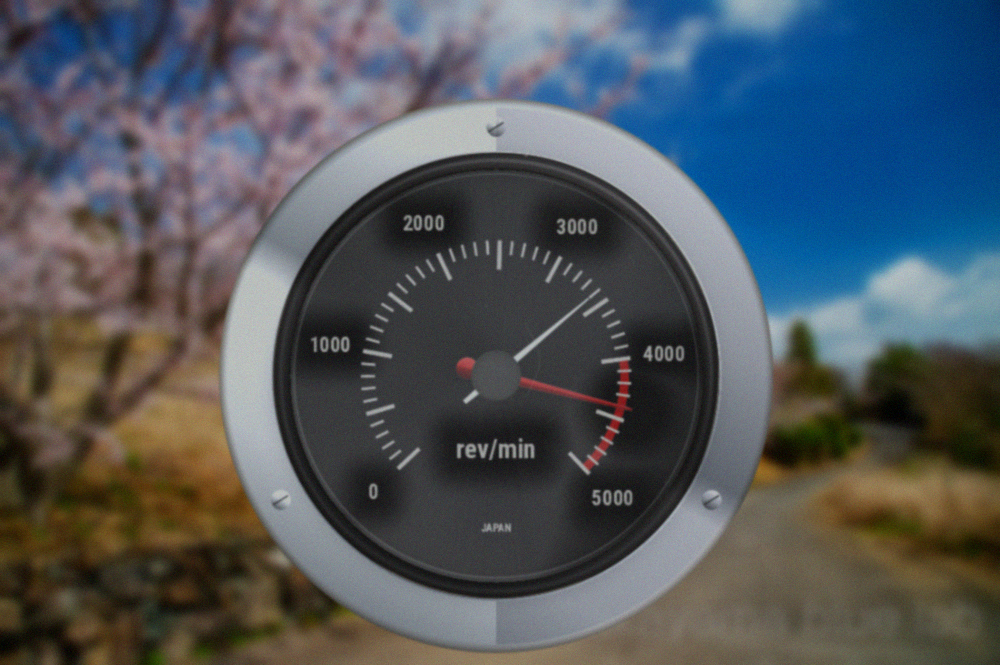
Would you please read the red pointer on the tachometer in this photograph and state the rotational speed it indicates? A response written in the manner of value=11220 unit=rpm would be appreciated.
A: value=4400 unit=rpm
